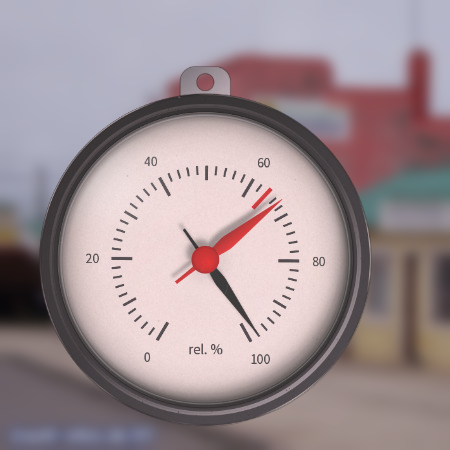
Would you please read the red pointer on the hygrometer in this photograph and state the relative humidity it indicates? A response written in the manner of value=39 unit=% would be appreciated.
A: value=67 unit=%
